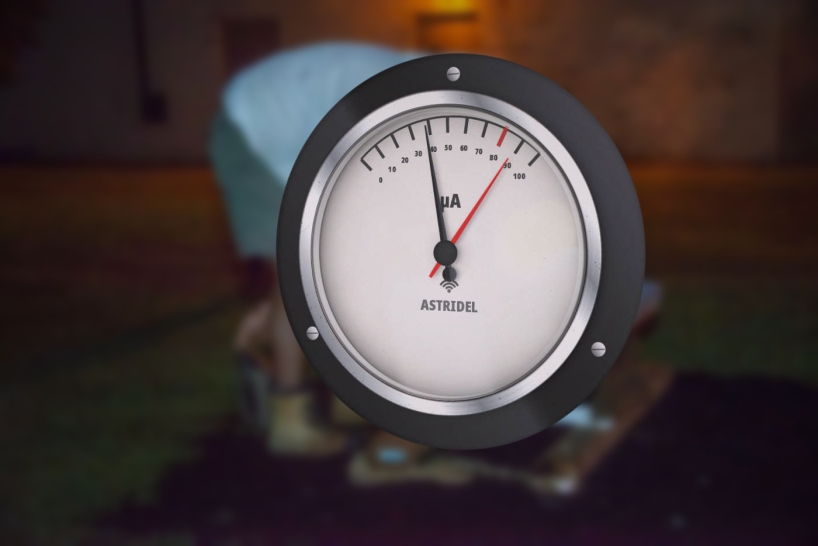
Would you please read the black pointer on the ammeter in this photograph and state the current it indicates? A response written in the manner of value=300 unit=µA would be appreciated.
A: value=40 unit=µA
